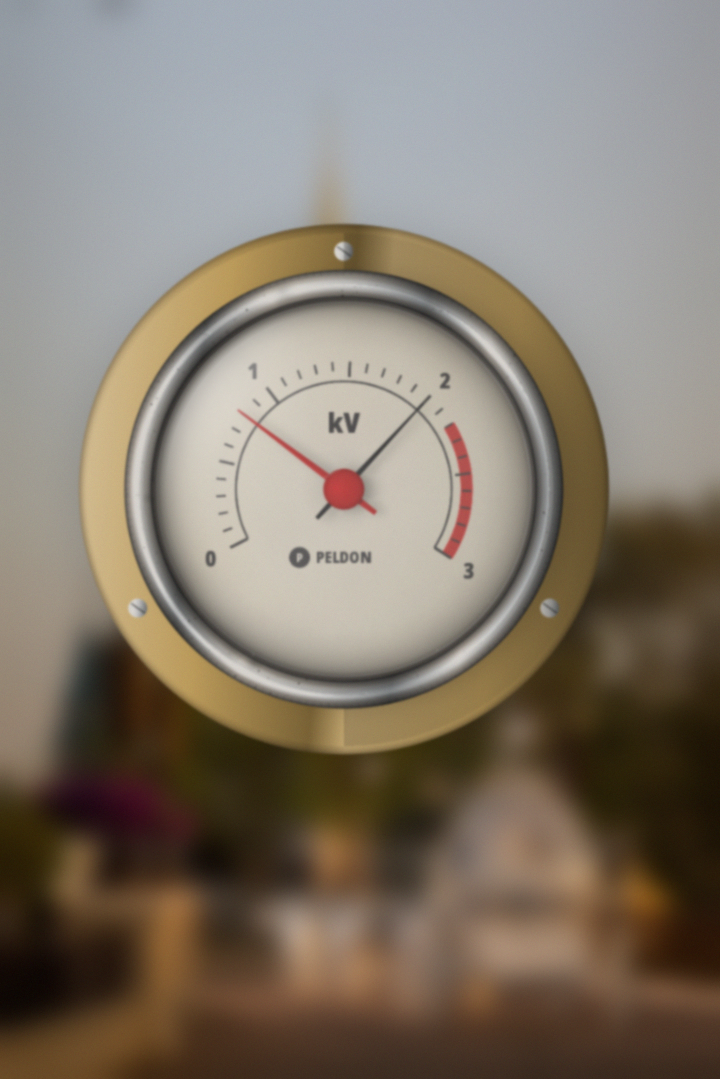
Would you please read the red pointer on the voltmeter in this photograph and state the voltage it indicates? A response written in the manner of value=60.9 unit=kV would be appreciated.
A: value=0.8 unit=kV
